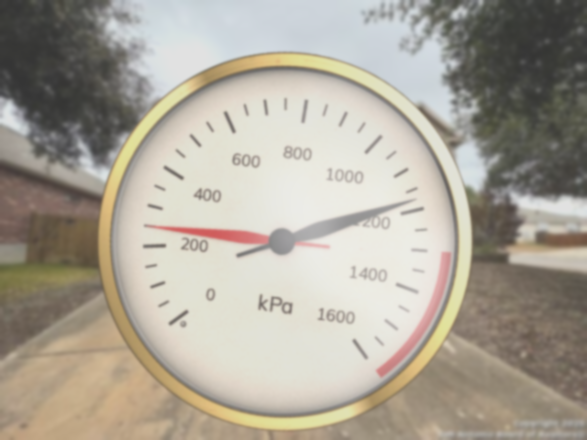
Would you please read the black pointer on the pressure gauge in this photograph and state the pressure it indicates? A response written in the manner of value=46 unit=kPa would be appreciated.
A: value=1175 unit=kPa
